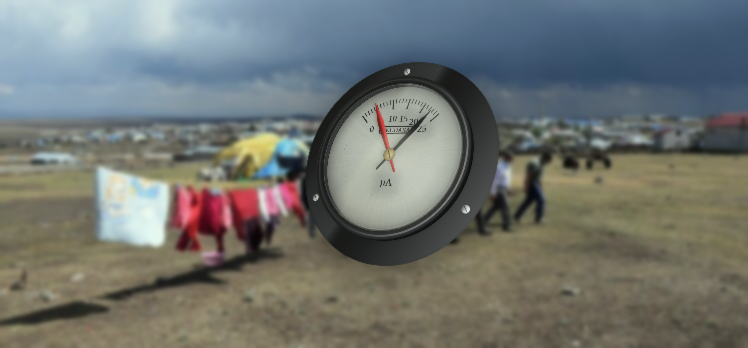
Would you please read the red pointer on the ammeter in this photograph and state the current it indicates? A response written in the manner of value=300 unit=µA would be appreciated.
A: value=5 unit=µA
